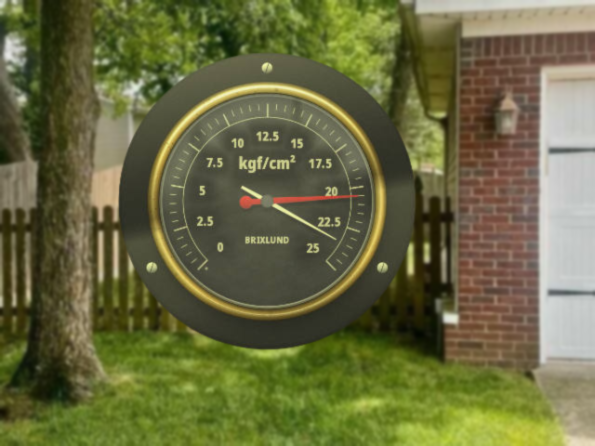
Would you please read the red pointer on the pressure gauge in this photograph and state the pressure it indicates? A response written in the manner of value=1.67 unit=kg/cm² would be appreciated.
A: value=20.5 unit=kg/cm²
